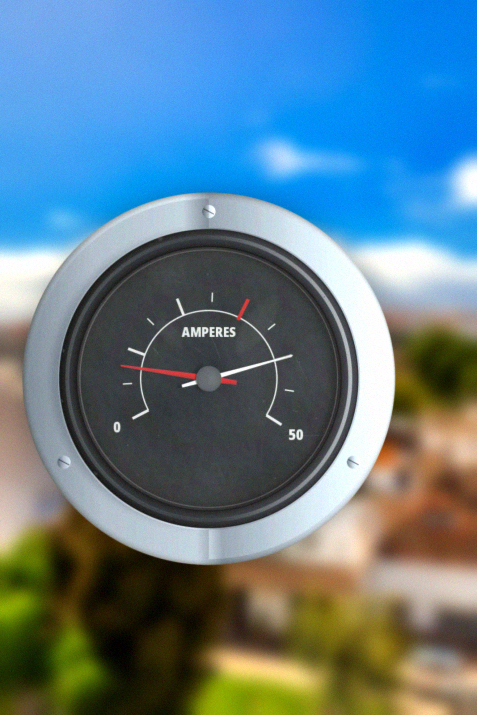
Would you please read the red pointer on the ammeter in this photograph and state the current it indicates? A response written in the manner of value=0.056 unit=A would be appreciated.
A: value=7.5 unit=A
